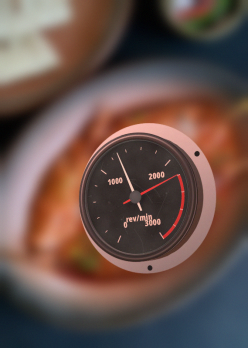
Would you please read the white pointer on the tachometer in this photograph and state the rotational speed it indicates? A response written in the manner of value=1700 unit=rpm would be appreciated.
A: value=1300 unit=rpm
